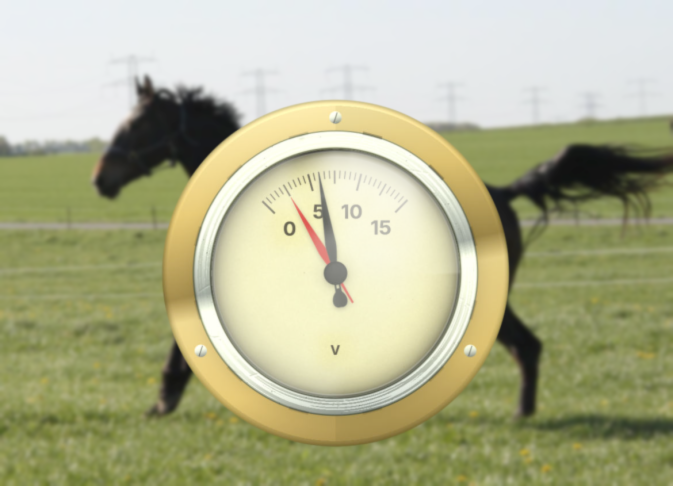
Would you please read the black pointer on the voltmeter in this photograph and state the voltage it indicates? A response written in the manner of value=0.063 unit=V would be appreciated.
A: value=6 unit=V
